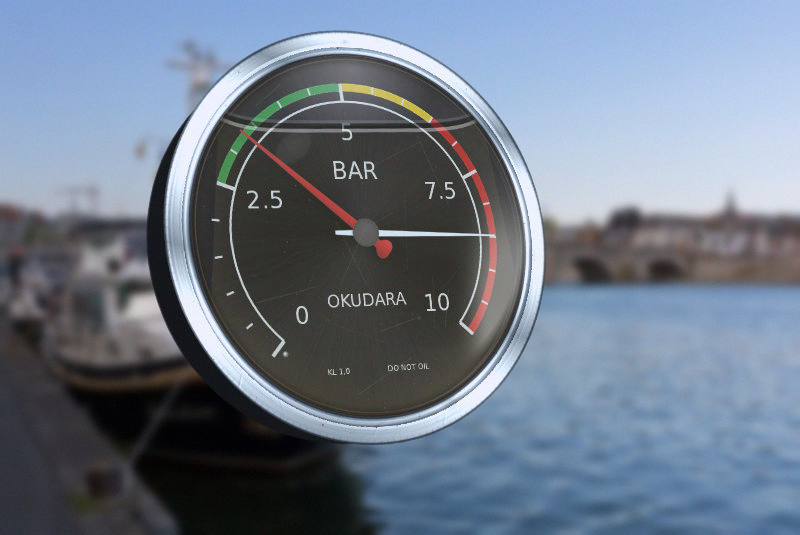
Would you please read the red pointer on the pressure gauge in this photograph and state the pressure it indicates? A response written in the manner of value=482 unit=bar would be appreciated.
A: value=3.25 unit=bar
